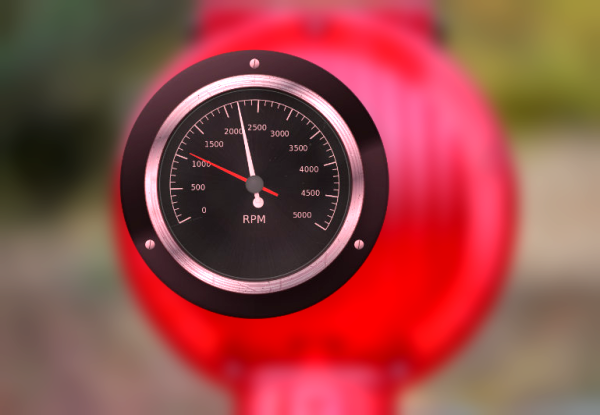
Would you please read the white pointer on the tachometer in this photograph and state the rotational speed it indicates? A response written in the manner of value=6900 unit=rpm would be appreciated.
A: value=2200 unit=rpm
